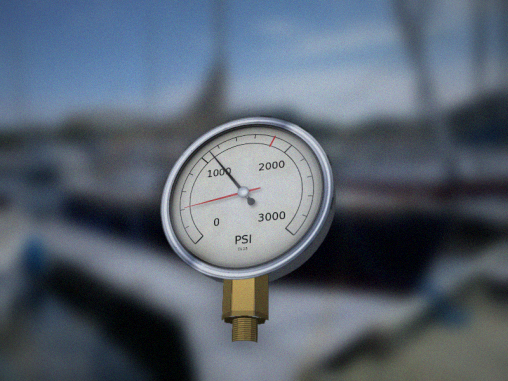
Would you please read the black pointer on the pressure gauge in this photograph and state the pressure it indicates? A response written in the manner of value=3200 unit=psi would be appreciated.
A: value=1100 unit=psi
